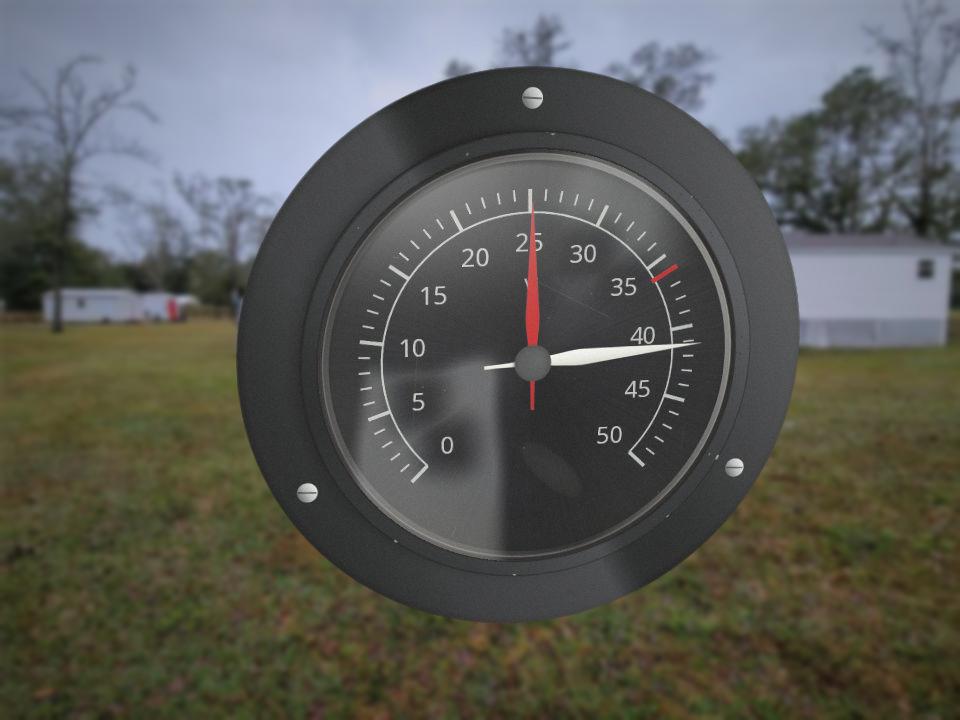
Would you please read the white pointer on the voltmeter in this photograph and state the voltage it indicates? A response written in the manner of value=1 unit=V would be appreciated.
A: value=41 unit=V
